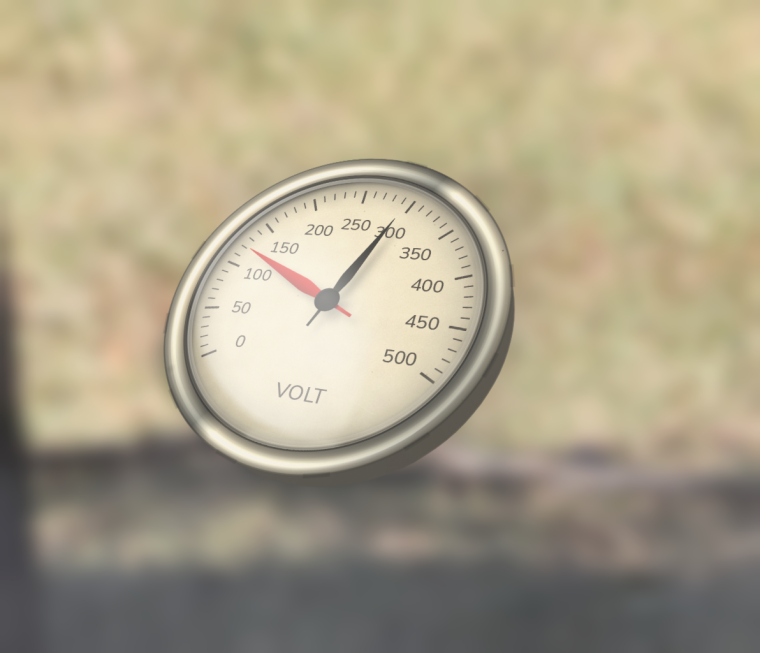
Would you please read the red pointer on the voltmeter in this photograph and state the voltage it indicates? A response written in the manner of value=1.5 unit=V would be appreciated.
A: value=120 unit=V
